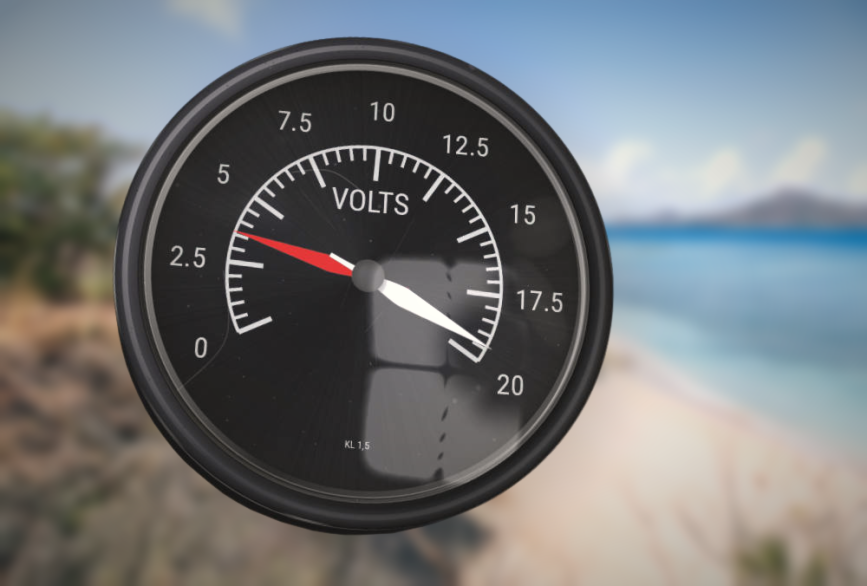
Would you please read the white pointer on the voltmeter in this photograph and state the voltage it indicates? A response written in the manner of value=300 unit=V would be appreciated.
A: value=19.5 unit=V
